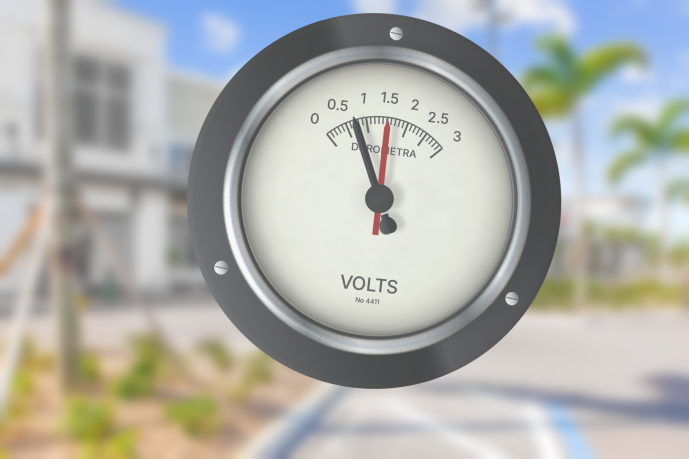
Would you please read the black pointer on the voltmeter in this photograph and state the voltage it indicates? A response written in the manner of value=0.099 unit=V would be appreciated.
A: value=0.7 unit=V
